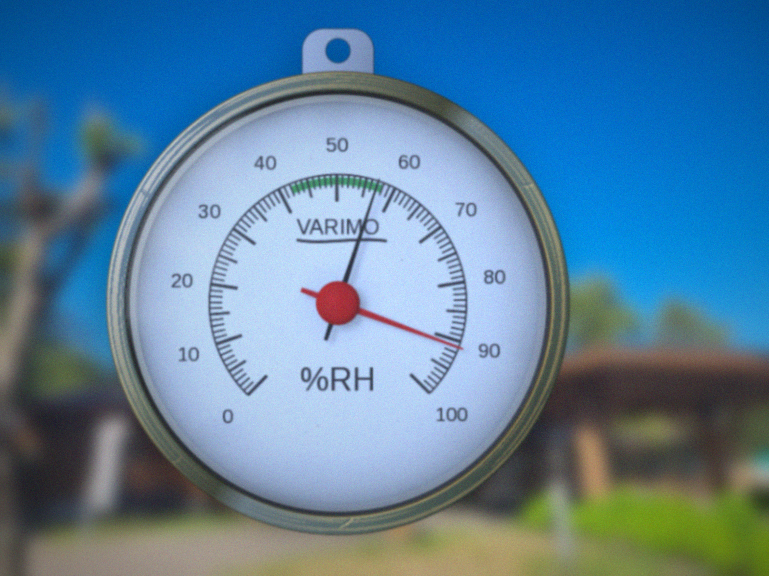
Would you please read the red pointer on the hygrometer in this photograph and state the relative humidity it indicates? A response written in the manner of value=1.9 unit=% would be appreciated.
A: value=91 unit=%
